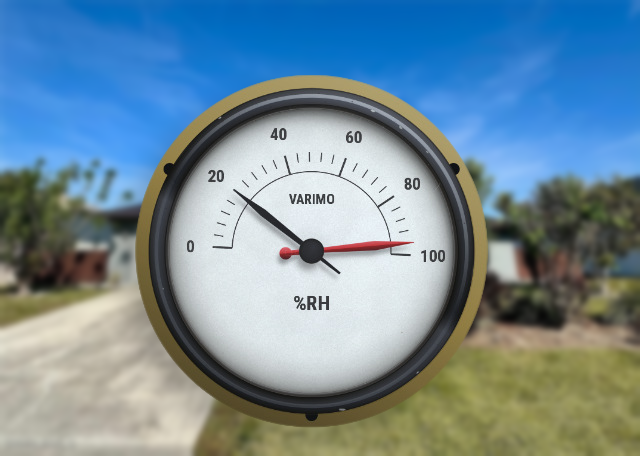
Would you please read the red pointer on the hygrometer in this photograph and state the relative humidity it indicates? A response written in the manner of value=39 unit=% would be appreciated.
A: value=96 unit=%
